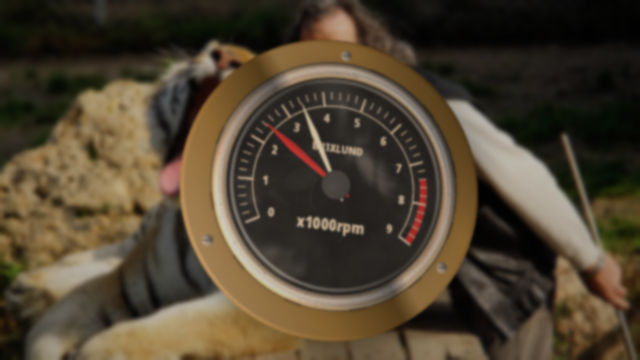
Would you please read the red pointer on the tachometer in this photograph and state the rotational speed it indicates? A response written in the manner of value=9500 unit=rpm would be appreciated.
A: value=2400 unit=rpm
